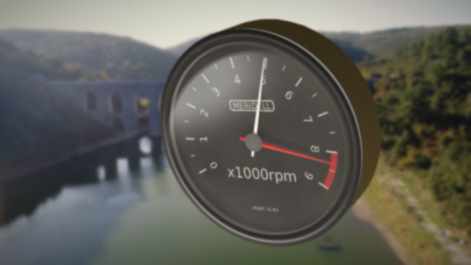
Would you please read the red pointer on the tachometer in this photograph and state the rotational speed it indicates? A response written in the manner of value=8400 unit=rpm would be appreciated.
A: value=8250 unit=rpm
